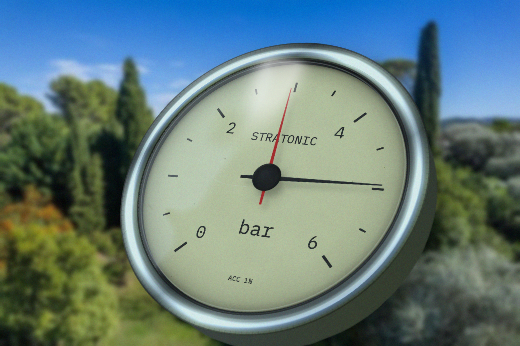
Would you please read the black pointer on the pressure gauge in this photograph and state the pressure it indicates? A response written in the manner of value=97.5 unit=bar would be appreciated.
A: value=5 unit=bar
